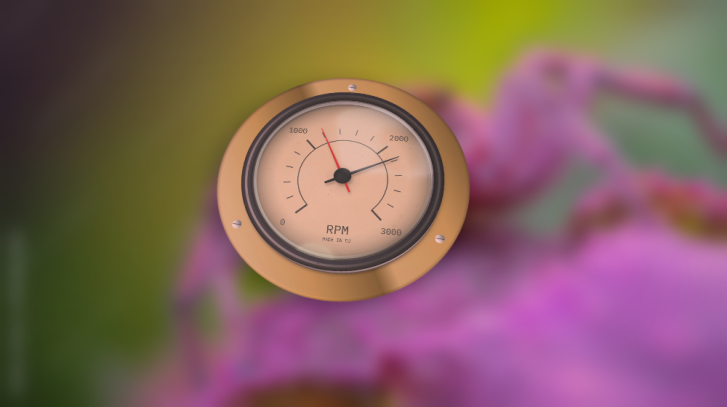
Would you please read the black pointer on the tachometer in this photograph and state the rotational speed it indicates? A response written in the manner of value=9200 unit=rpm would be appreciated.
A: value=2200 unit=rpm
